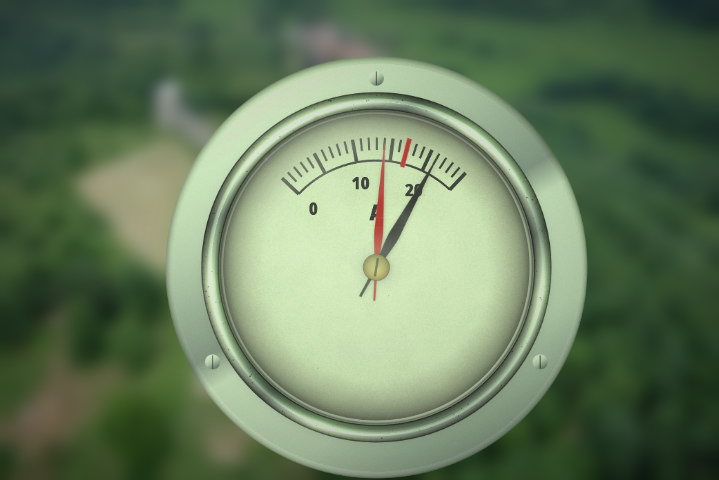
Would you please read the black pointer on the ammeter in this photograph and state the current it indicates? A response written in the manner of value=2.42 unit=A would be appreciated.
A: value=21 unit=A
